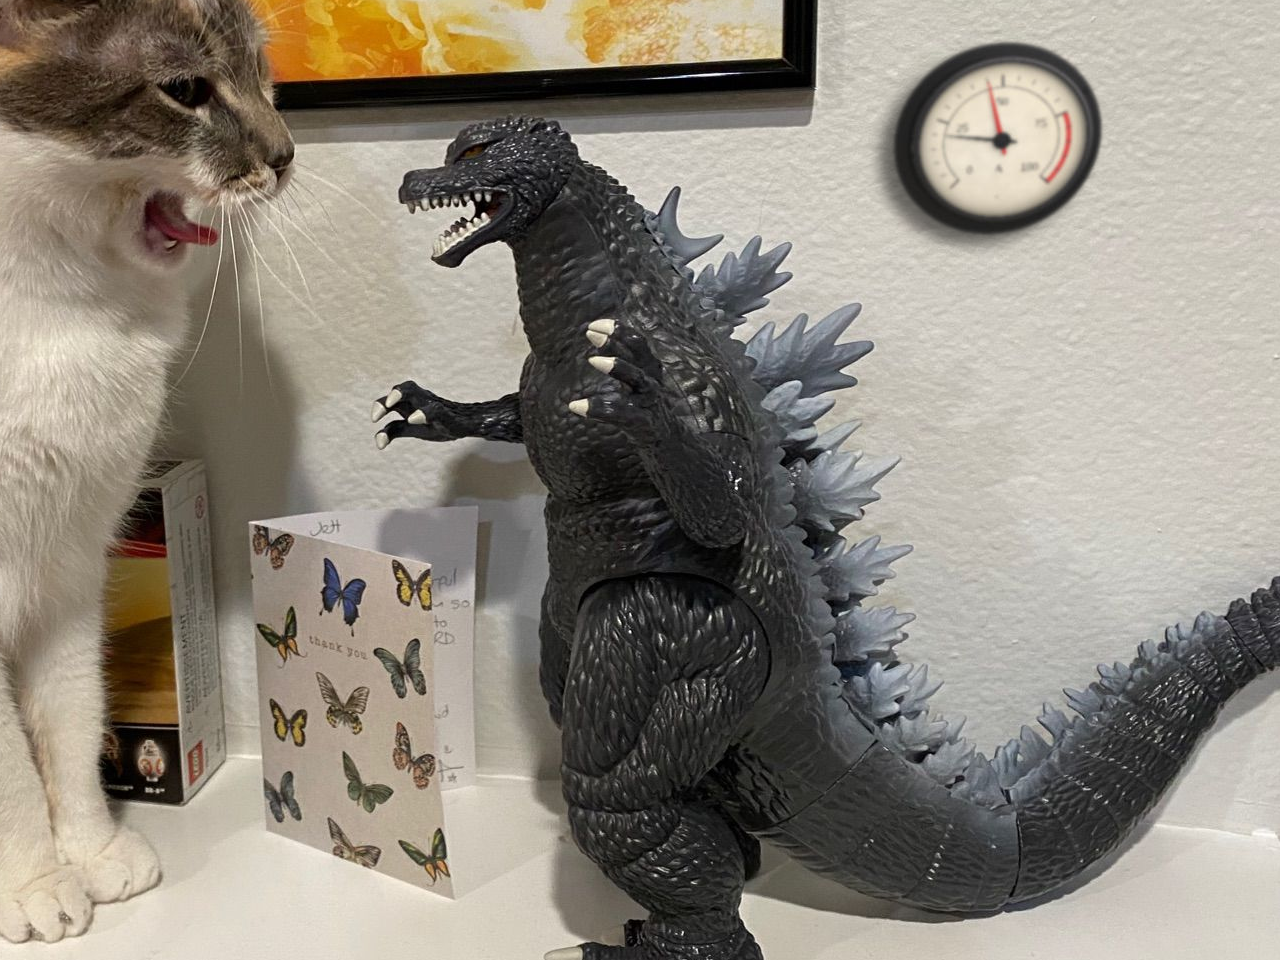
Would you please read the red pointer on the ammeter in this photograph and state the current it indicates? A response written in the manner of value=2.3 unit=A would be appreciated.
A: value=45 unit=A
